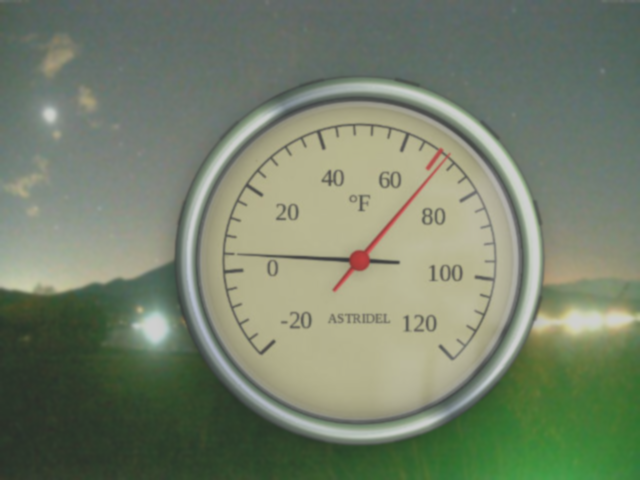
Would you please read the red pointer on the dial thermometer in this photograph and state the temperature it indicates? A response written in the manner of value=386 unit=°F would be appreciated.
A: value=70 unit=°F
